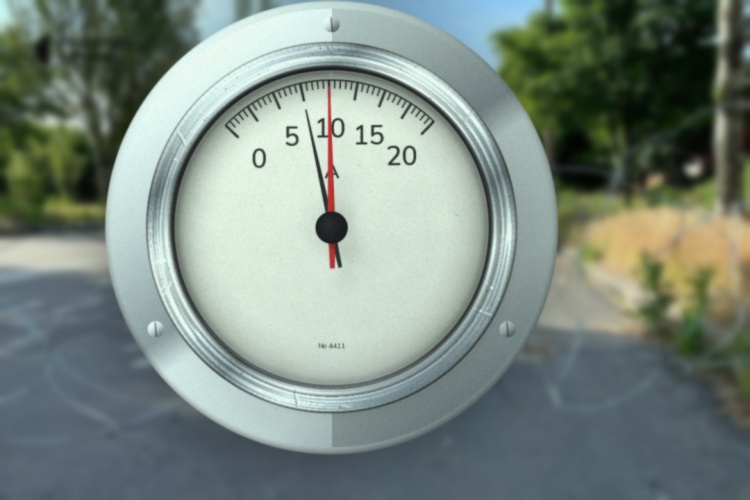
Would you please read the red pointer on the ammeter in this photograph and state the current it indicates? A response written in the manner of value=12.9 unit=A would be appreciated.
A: value=10 unit=A
